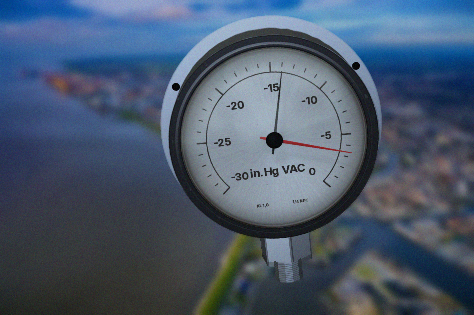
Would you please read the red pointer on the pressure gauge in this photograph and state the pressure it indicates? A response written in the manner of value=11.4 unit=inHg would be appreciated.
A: value=-3.5 unit=inHg
